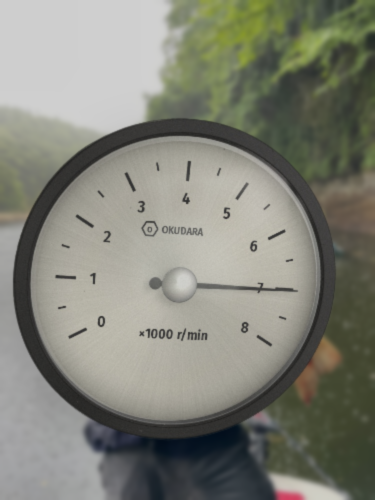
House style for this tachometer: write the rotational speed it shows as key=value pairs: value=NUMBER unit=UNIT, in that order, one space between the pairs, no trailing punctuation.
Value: value=7000 unit=rpm
